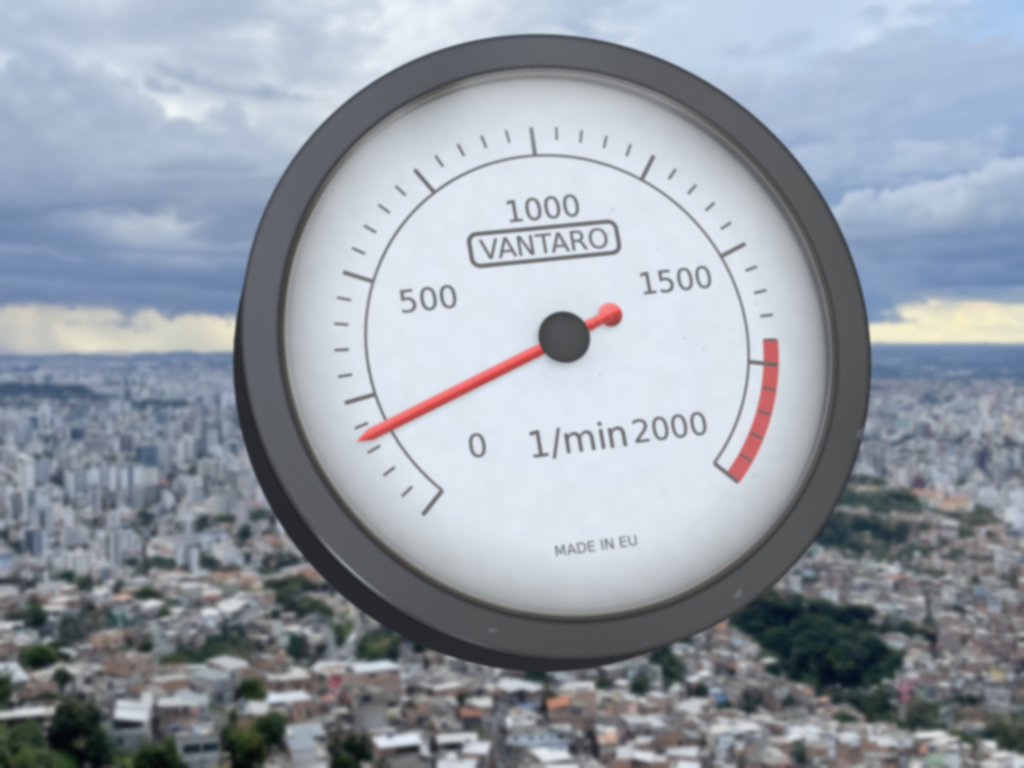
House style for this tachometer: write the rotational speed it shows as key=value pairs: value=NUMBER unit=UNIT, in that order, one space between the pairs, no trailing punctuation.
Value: value=175 unit=rpm
